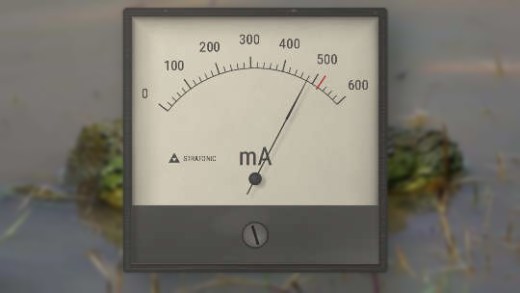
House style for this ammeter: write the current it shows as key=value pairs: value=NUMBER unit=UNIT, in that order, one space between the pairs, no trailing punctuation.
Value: value=480 unit=mA
